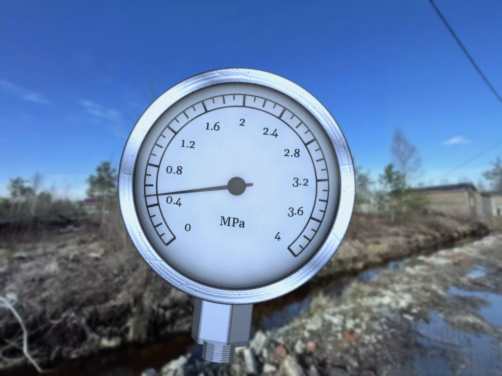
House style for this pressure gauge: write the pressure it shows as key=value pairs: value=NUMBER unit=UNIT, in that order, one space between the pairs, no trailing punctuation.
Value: value=0.5 unit=MPa
